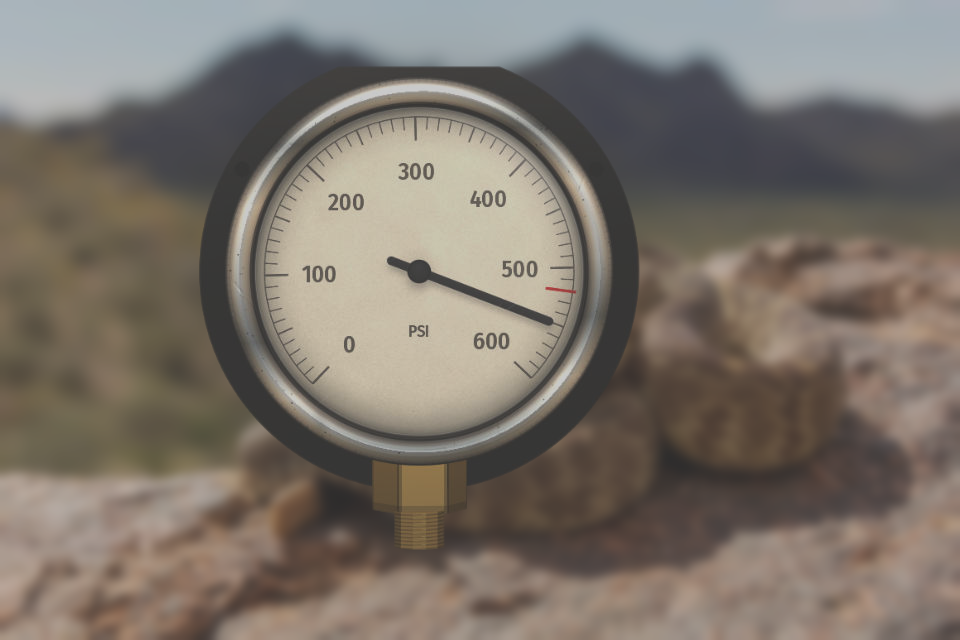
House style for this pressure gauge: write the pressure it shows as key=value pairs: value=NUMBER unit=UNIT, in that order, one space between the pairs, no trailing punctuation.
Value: value=550 unit=psi
